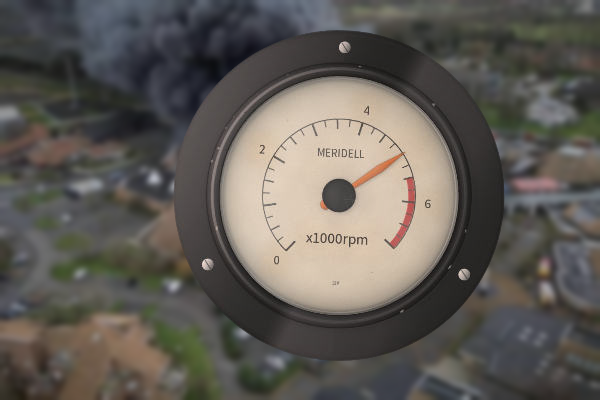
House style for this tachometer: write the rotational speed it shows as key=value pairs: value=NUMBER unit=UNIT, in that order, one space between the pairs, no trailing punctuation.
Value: value=5000 unit=rpm
